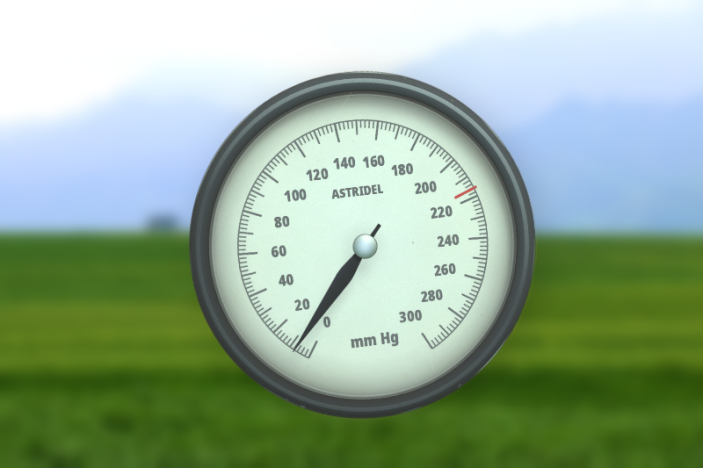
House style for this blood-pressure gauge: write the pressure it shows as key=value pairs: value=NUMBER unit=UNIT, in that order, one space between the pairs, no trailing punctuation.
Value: value=8 unit=mmHg
